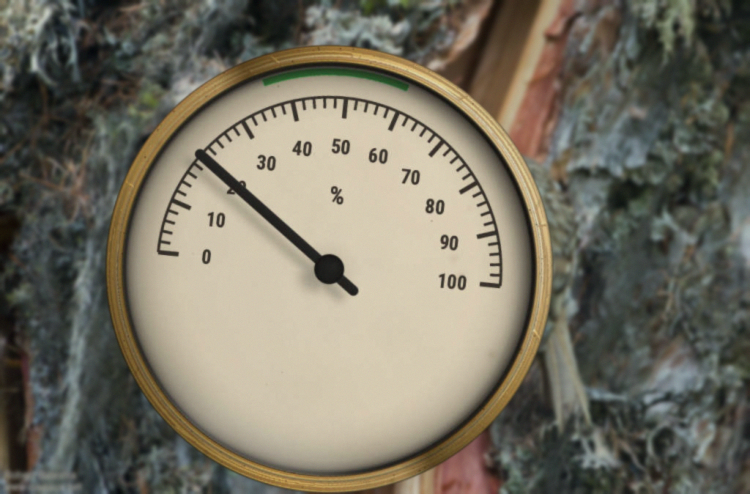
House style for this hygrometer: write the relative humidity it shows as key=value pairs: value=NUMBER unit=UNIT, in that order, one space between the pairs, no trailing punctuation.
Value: value=20 unit=%
